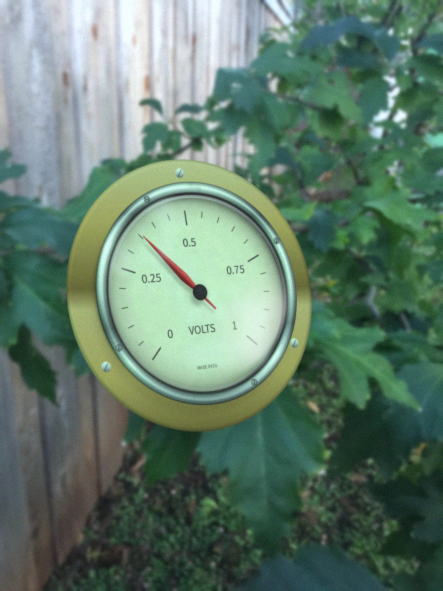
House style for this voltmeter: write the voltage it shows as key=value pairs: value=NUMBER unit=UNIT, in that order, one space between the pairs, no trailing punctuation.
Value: value=0.35 unit=V
